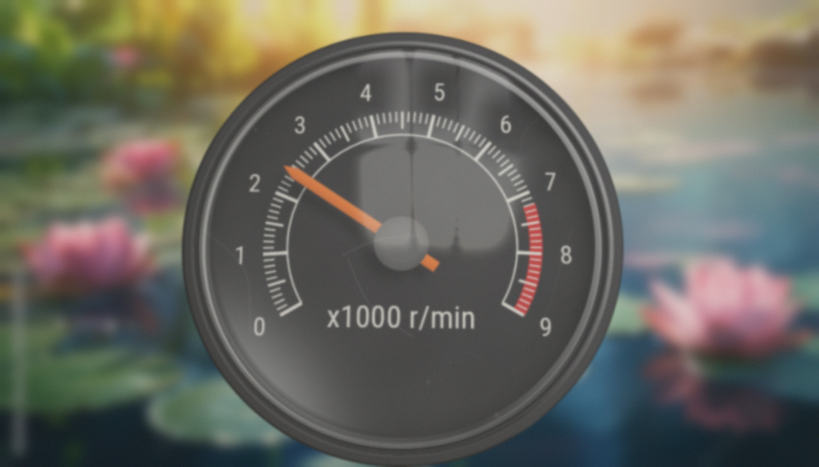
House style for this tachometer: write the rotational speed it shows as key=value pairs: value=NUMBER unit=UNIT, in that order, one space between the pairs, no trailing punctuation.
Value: value=2400 unit=rpm
